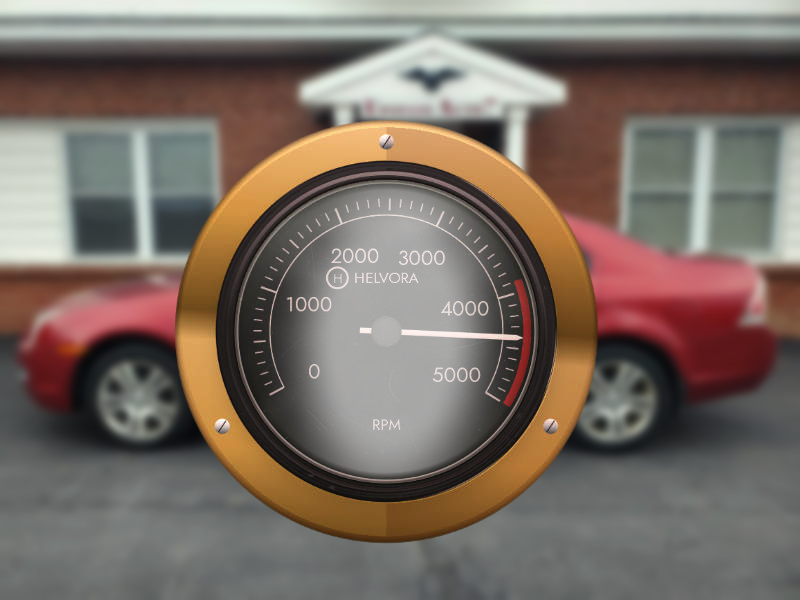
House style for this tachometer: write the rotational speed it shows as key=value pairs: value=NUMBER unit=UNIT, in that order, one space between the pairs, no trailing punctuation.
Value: value=4400 unit=rpm
